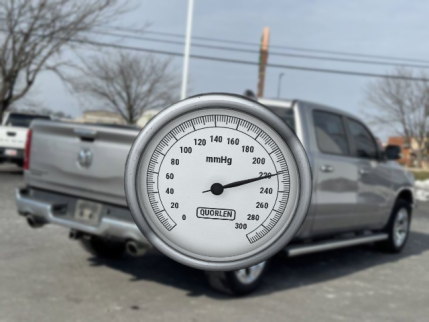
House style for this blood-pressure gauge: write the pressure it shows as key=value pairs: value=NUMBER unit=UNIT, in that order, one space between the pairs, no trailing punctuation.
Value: value=220 unit=mmHg
